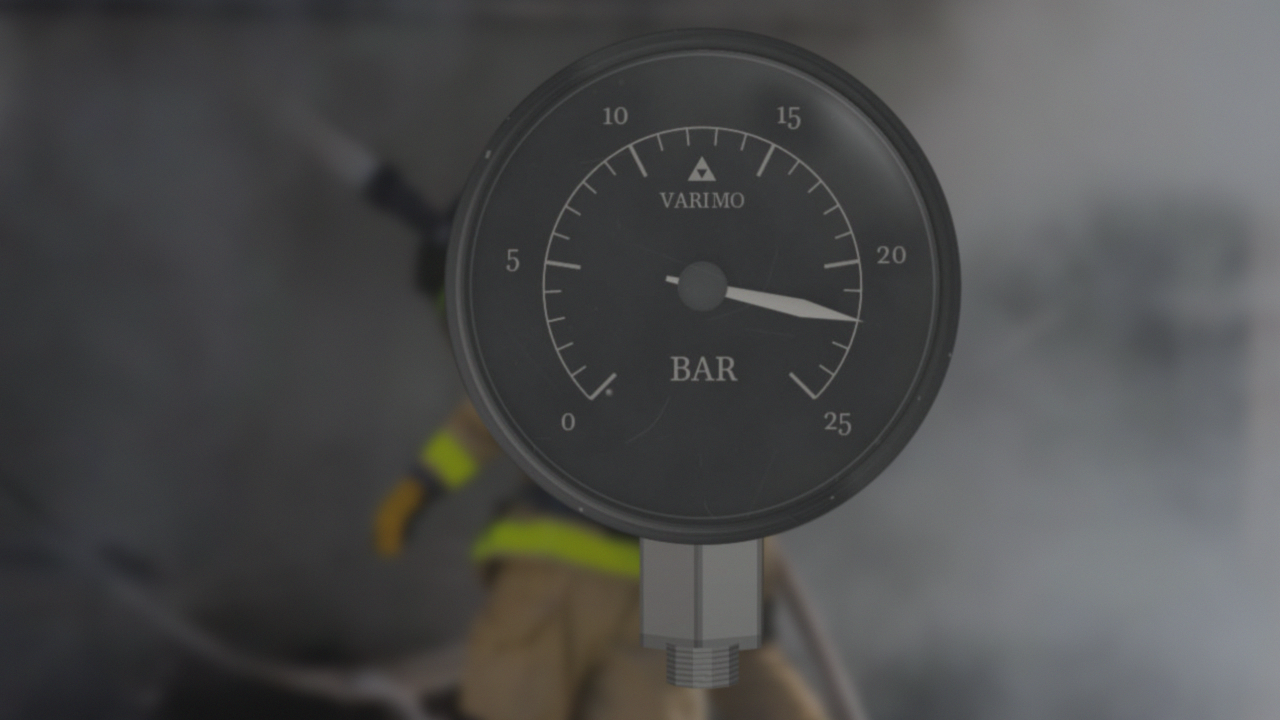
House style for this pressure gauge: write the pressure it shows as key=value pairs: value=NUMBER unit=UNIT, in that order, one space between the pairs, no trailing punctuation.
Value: value=22 unit=bar
